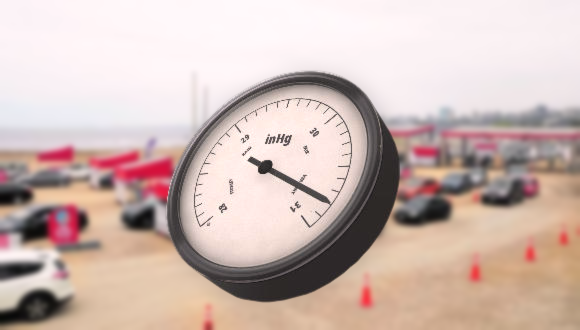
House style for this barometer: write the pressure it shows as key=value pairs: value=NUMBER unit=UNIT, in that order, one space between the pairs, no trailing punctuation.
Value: value=30.8 unit=inHg
